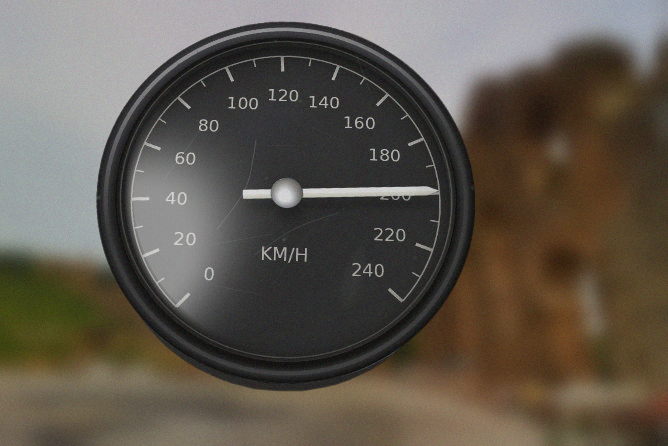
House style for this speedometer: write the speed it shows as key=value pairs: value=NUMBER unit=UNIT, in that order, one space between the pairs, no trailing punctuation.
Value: value=200 unit=km/h
